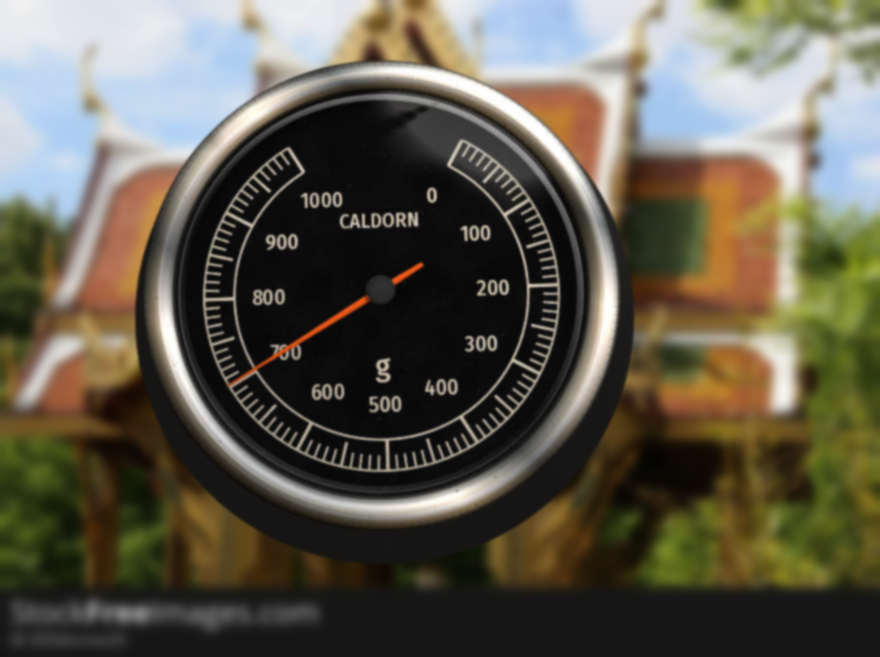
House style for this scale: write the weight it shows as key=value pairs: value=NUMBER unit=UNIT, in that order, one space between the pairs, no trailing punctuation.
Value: value=700 unit=g
